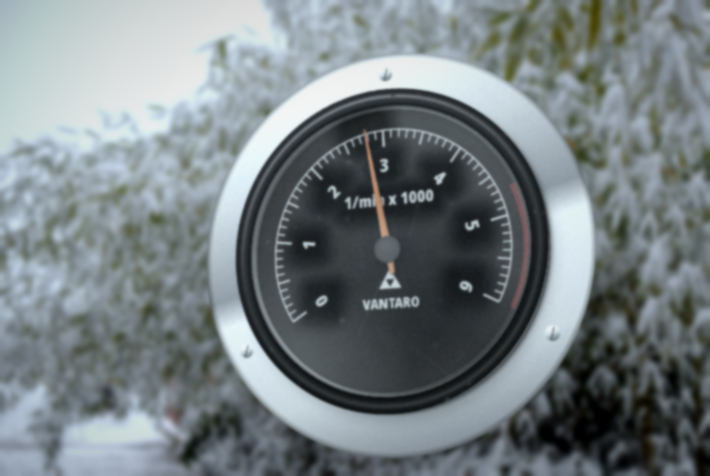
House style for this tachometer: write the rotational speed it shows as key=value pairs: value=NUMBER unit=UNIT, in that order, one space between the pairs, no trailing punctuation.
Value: value=2800 unit=rpm
